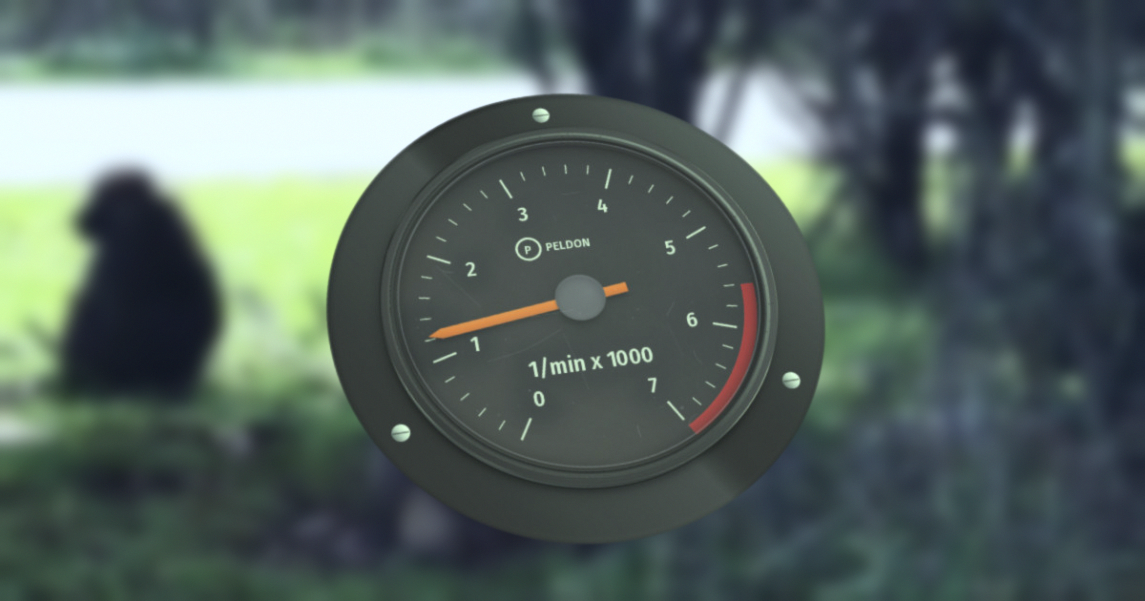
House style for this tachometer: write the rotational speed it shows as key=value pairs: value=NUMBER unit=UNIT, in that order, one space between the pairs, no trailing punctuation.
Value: value=1200 unit=rpm
